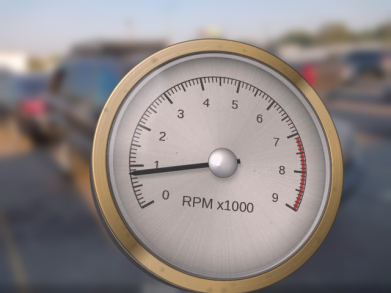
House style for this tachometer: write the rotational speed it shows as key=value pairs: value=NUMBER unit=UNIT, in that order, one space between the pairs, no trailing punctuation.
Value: value=800 unit=rpm
